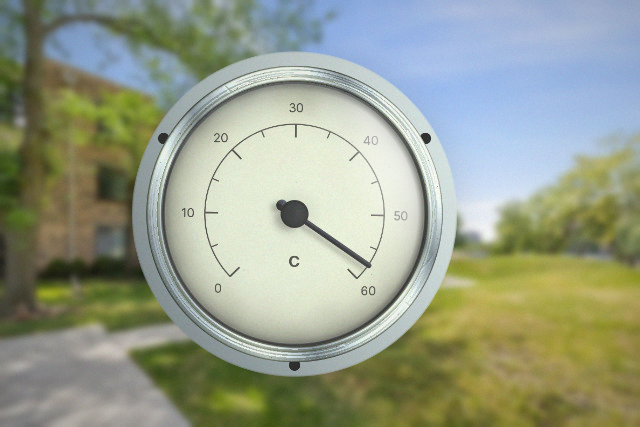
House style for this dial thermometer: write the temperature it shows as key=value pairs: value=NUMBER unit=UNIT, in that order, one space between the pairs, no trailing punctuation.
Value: value=57.5 unit=°C
